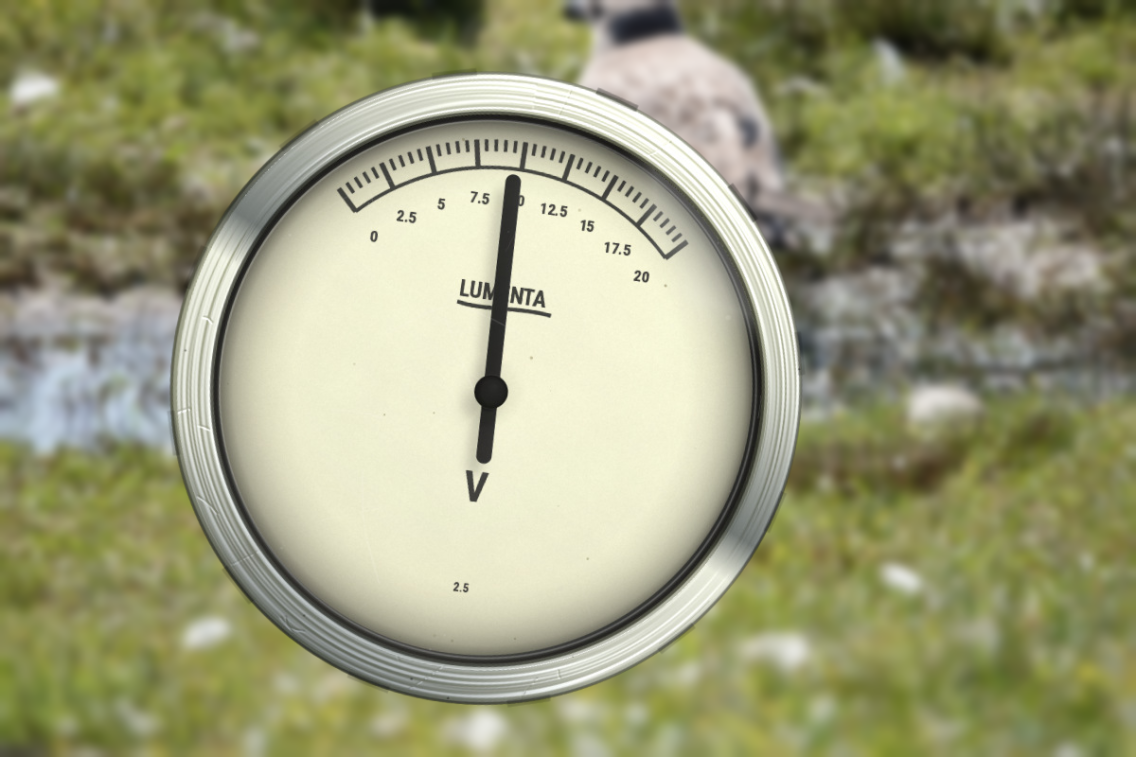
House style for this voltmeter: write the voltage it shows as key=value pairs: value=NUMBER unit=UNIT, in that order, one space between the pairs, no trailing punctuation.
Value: value=9.5 unit=V
